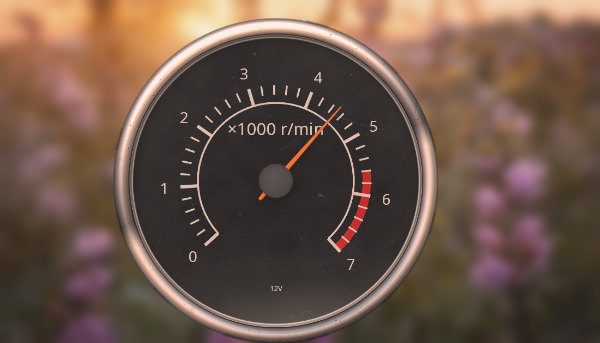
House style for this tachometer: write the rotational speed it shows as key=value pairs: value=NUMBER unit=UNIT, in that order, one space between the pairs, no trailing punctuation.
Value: value=4500 unit=rpm
